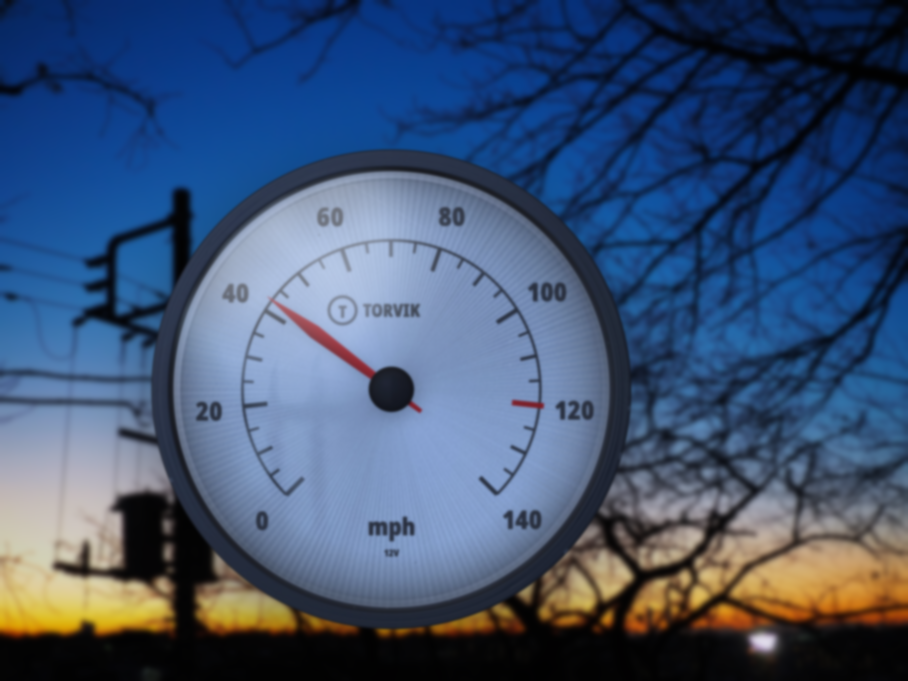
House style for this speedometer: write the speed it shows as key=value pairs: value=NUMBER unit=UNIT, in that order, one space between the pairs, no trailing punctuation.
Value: value=42.5 unit=mph
